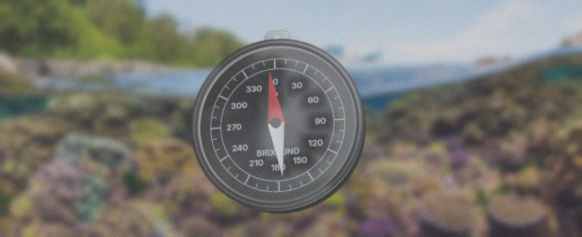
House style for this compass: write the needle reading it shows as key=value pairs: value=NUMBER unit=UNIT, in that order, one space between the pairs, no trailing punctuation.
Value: value=355 unit=°
